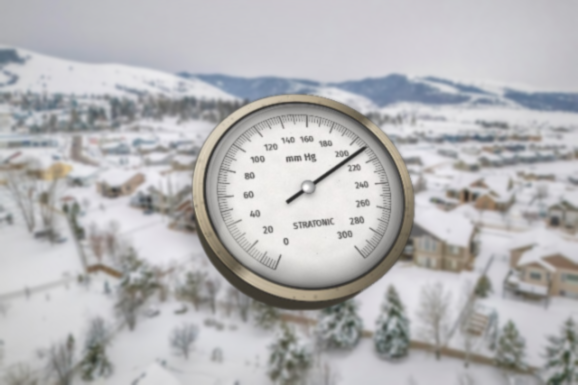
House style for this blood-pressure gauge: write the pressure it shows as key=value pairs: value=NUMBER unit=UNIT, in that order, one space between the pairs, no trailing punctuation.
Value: value=210 unit=mmHg
